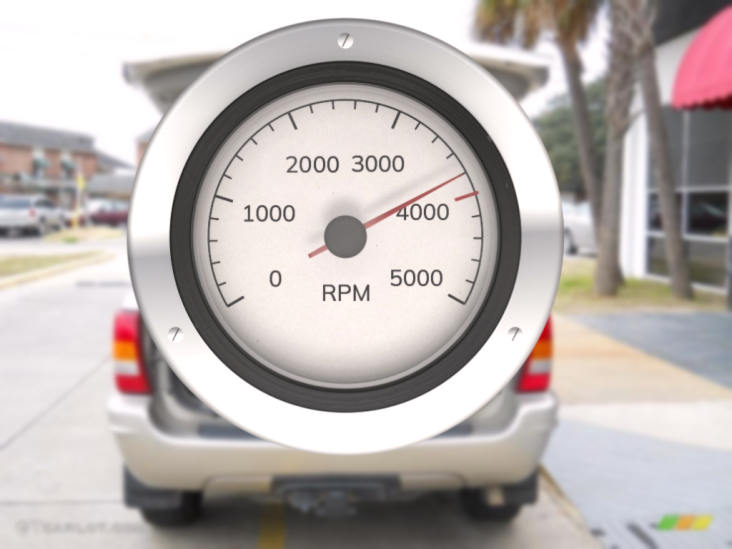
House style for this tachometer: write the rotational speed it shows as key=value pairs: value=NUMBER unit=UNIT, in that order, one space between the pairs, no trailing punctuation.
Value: value=3800 unit=rpm
